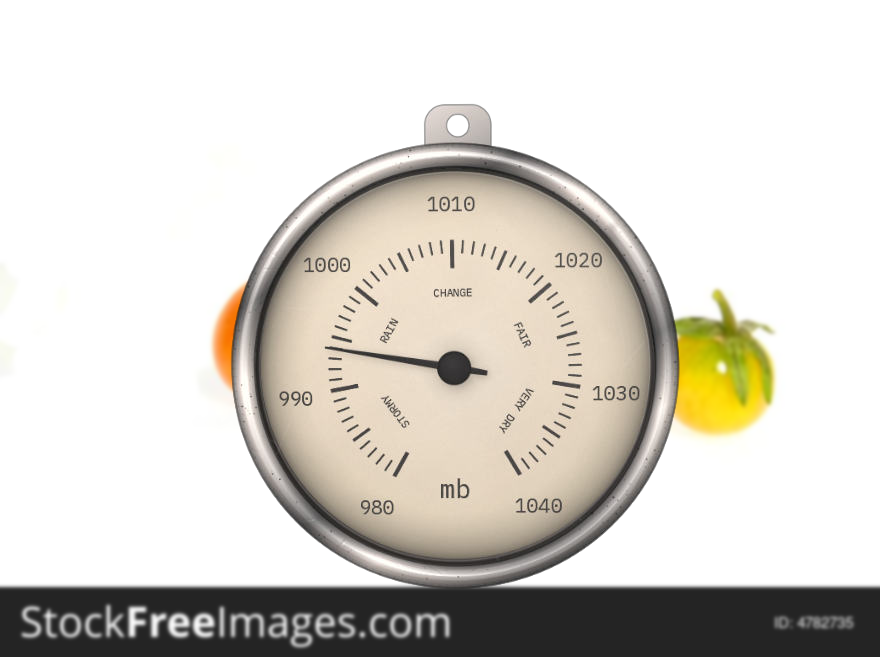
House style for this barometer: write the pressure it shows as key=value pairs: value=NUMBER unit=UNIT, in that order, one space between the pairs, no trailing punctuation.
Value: value=994 unit=mbar
